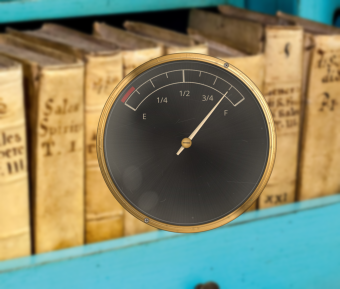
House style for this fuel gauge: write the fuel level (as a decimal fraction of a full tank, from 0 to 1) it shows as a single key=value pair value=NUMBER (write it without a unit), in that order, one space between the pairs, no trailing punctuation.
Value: value=0.875
